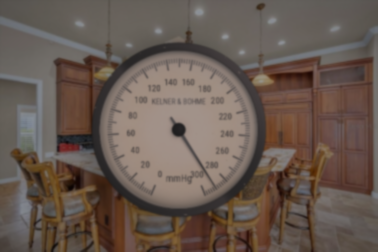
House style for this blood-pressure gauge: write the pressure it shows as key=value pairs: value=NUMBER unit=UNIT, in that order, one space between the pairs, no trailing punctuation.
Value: value=290 unit=mmHg
